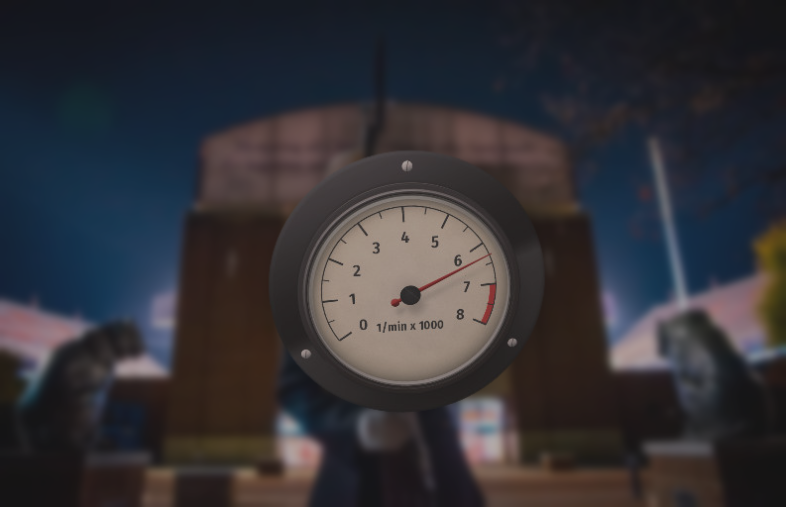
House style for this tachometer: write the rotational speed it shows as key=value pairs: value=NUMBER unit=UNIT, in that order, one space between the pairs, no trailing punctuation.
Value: value=6250 unit=rpm
